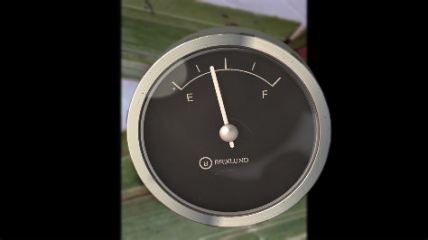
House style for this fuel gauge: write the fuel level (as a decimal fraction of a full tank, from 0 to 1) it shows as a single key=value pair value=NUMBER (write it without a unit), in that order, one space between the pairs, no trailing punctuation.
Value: value=0.375
